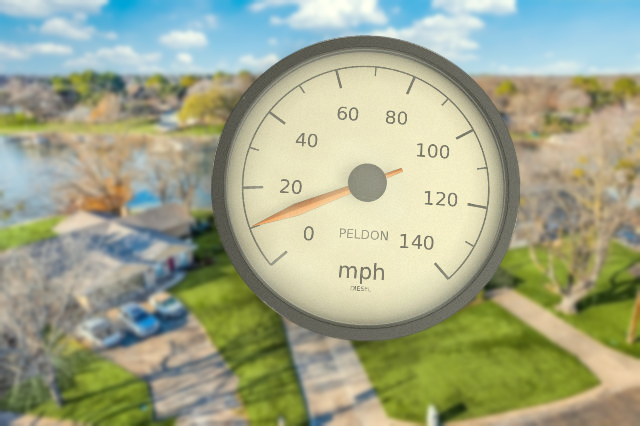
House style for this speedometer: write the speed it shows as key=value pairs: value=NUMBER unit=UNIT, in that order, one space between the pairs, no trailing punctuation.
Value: value=10 unit=mph
